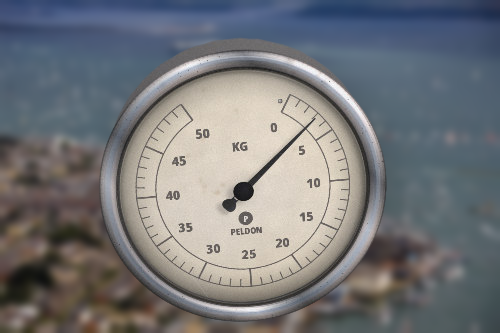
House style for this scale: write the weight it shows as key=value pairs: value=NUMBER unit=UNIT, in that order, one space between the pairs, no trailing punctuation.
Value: value=3 unit=kg
